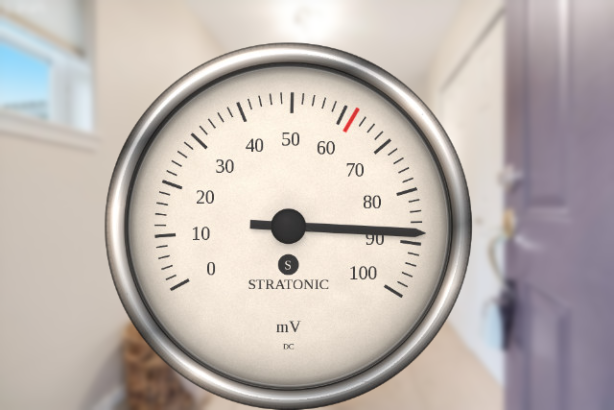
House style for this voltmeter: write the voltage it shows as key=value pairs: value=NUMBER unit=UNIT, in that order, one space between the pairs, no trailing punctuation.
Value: value=88 unit=mV
